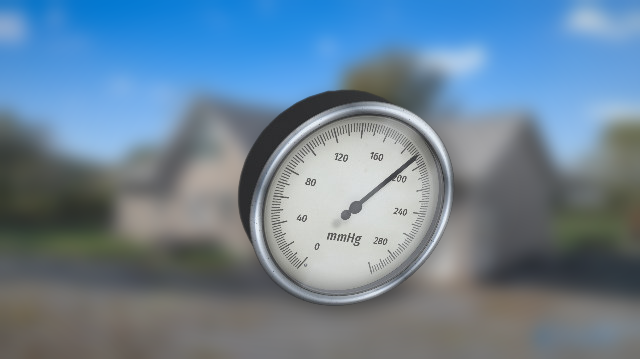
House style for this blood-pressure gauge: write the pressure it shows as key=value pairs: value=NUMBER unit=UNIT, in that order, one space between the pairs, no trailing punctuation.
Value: value=190 unit=mmHg
